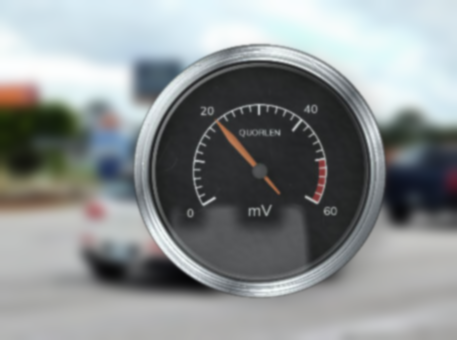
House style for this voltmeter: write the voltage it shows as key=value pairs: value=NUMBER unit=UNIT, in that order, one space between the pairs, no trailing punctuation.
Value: value=20 unit=mV
